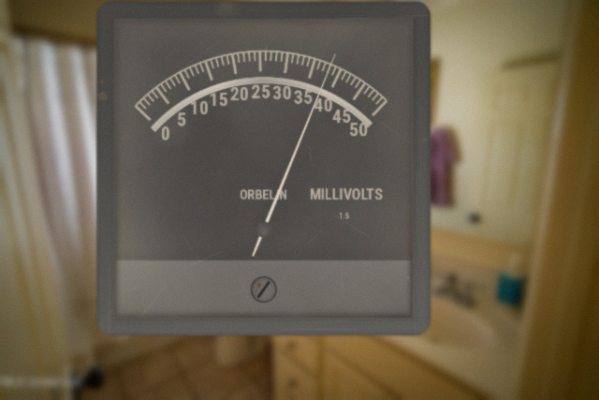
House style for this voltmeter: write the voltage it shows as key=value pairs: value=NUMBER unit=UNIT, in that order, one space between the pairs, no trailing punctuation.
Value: value=38 unit=mV
